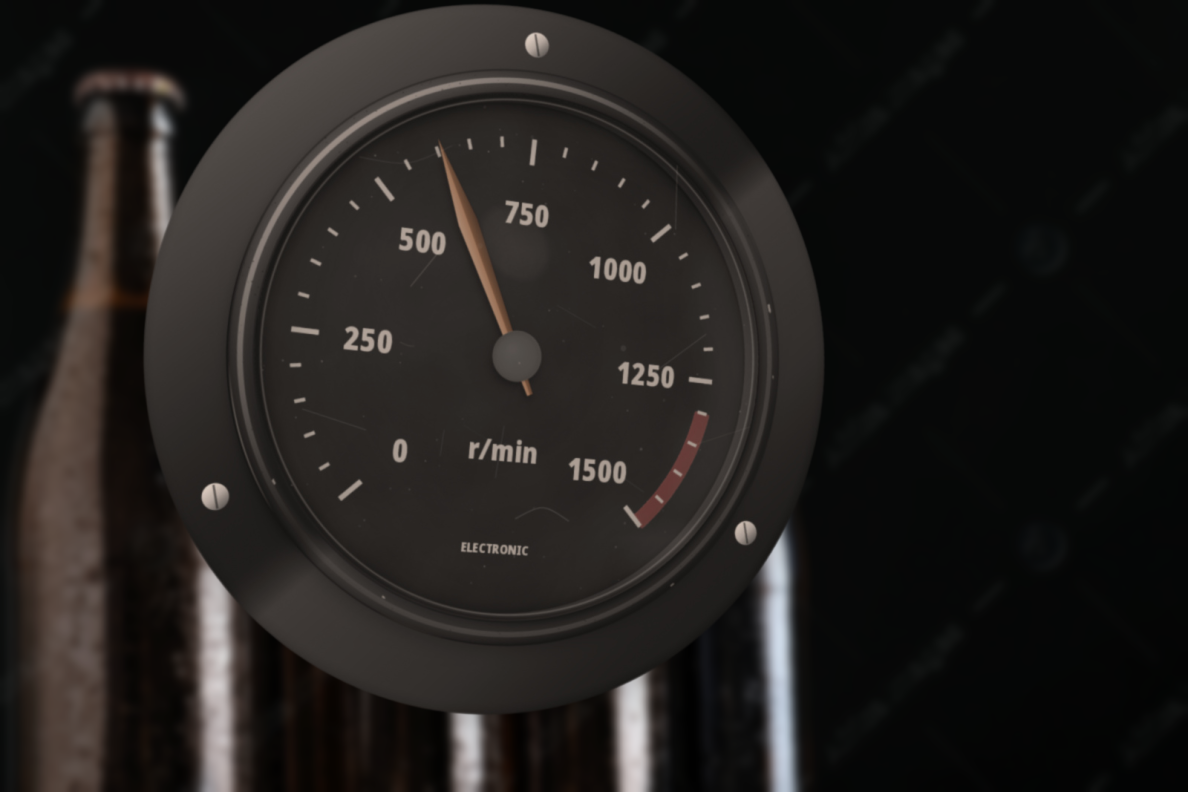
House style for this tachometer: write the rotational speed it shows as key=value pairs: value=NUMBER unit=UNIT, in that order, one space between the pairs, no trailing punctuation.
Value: value=600 unit=rpm
